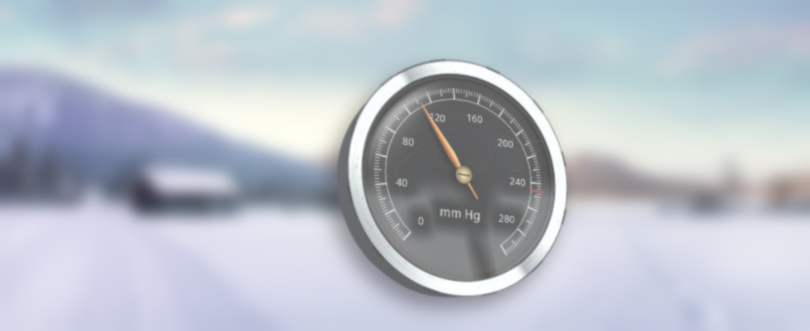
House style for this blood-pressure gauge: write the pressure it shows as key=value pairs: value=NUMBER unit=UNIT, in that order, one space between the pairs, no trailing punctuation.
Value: value=110 unit=mmHg
